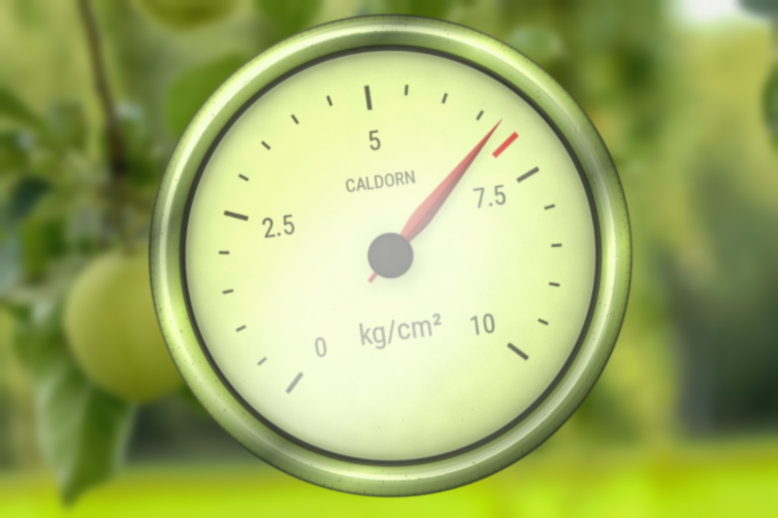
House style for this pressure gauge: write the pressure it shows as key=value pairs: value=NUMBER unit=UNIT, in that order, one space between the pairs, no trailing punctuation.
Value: value=6.75 unit=kg/cm²
